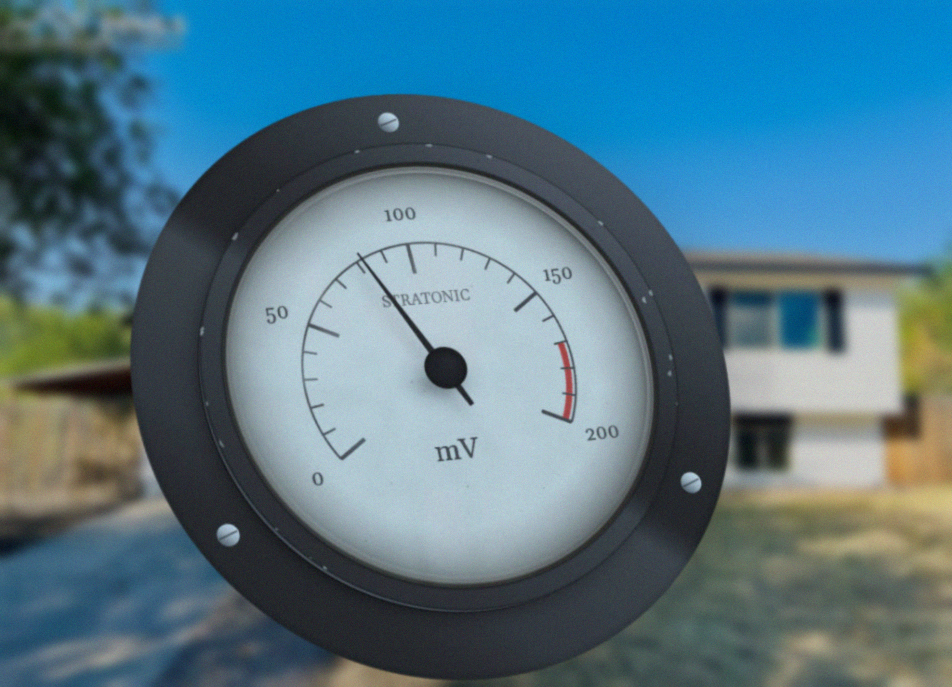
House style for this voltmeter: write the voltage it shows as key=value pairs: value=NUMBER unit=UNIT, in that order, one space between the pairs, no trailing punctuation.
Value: value=80 unit=mV
